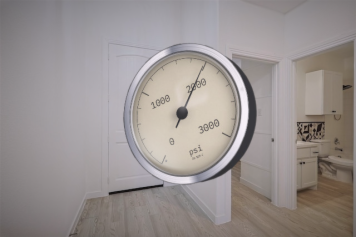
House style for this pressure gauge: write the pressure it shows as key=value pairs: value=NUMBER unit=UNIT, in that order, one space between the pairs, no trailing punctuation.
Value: value=2000 unit=psi
